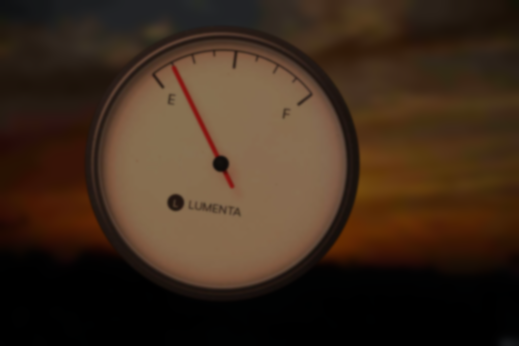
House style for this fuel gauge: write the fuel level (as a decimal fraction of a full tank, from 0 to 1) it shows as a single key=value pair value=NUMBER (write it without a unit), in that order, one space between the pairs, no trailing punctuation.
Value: value=0.125
